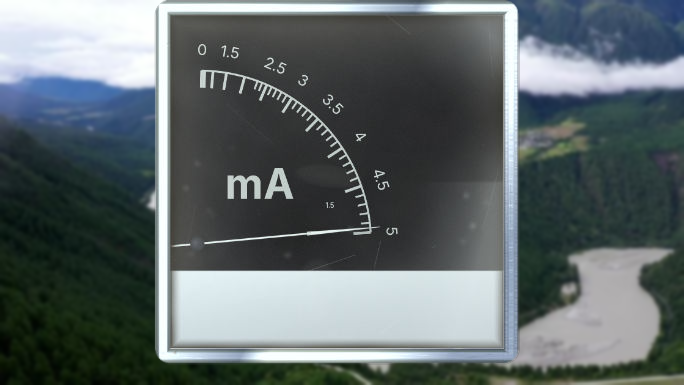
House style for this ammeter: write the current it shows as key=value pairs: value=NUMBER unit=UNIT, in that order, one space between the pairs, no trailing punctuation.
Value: value=4.95 unit=mA
